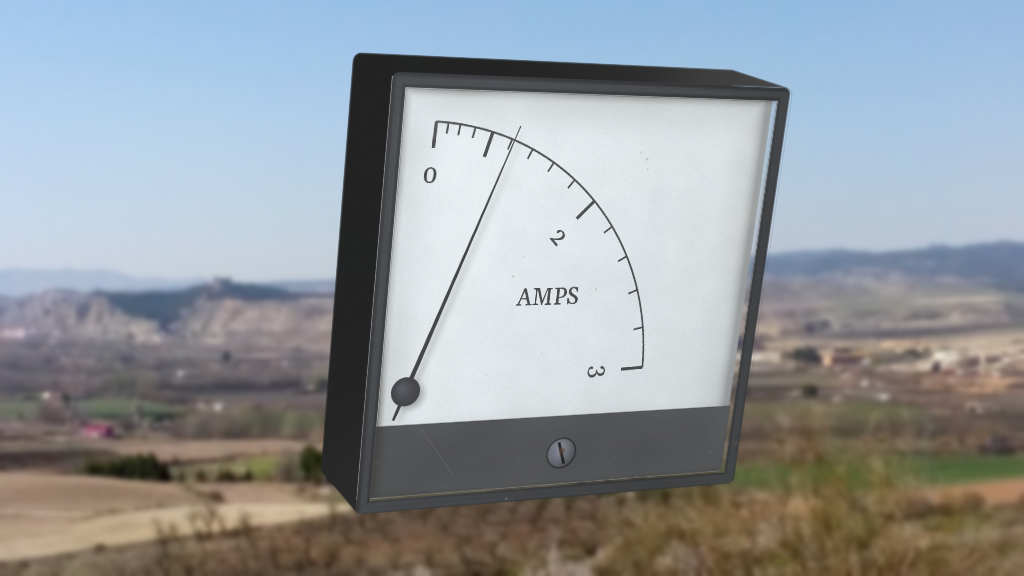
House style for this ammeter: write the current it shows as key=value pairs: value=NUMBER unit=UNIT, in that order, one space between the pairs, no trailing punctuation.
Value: value=1.2 unit=A
